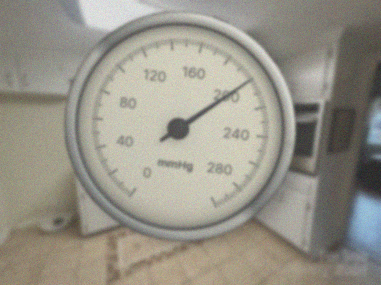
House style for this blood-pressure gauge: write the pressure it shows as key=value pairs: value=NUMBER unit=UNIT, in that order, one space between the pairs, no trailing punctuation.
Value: value=200 unit=mmHg
